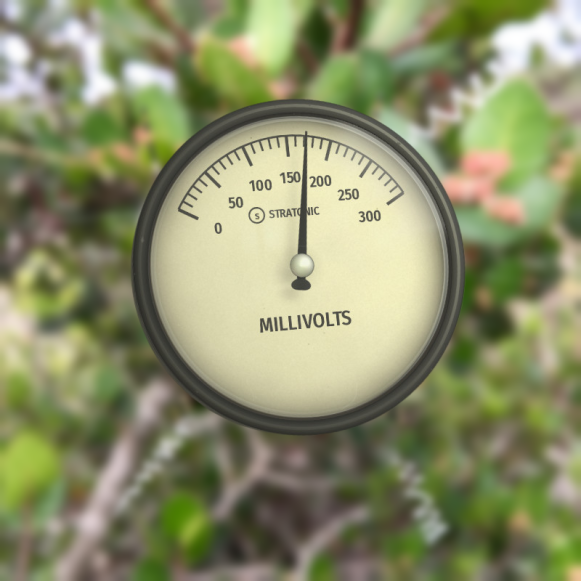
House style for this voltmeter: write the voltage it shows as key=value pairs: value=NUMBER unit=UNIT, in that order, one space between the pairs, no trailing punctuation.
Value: value=170 unit=mV
